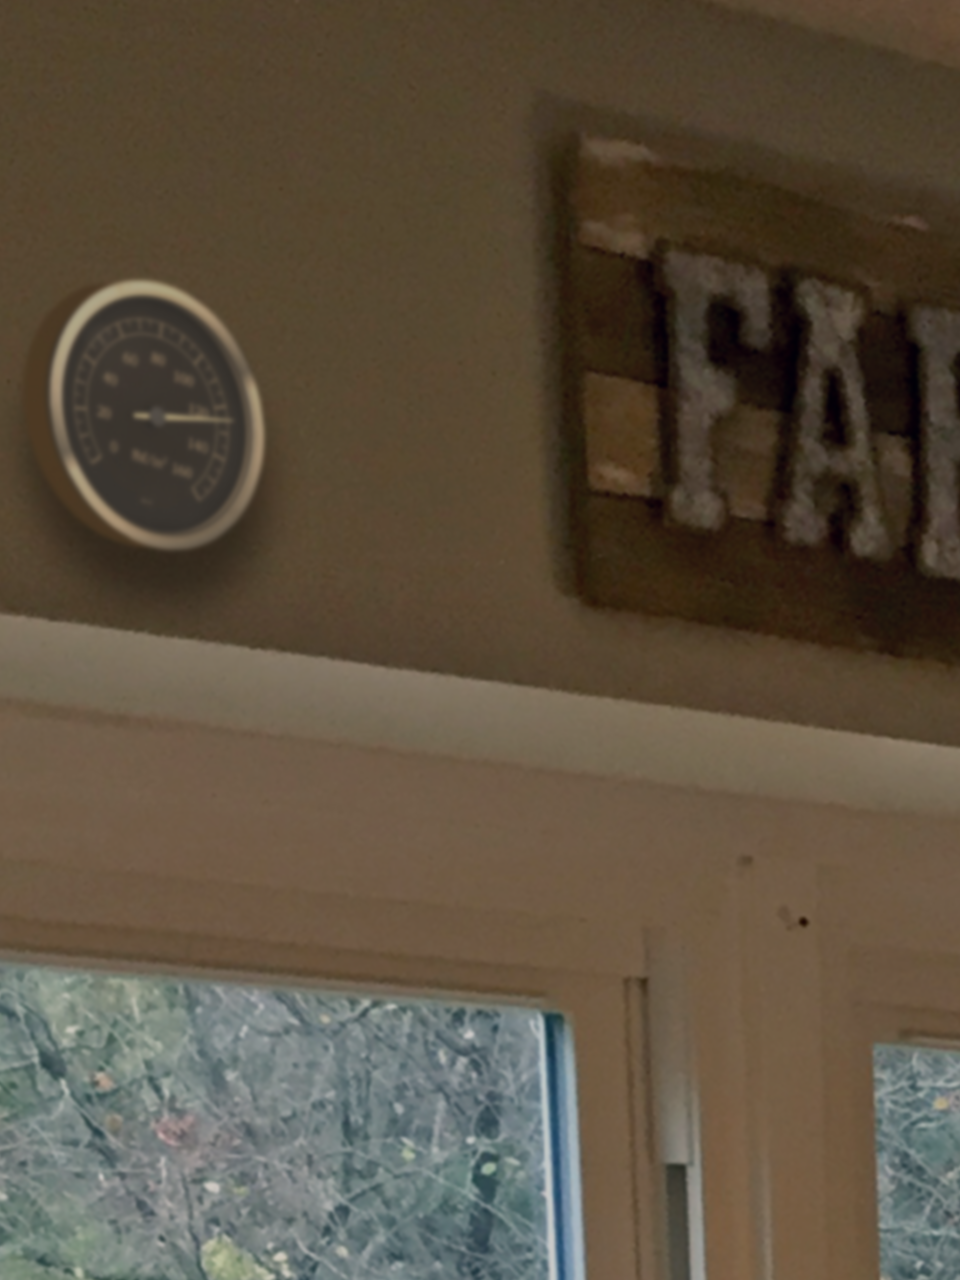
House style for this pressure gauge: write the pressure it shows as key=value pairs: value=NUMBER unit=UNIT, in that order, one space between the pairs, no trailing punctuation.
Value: value=125 unit=psi
